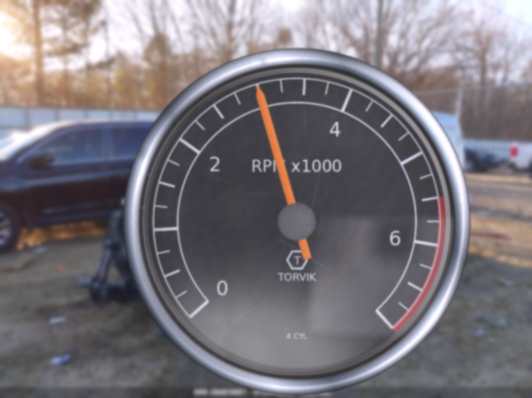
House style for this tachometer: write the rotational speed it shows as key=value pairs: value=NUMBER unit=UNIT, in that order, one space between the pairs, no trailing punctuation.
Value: value=3000 unit=rpm
